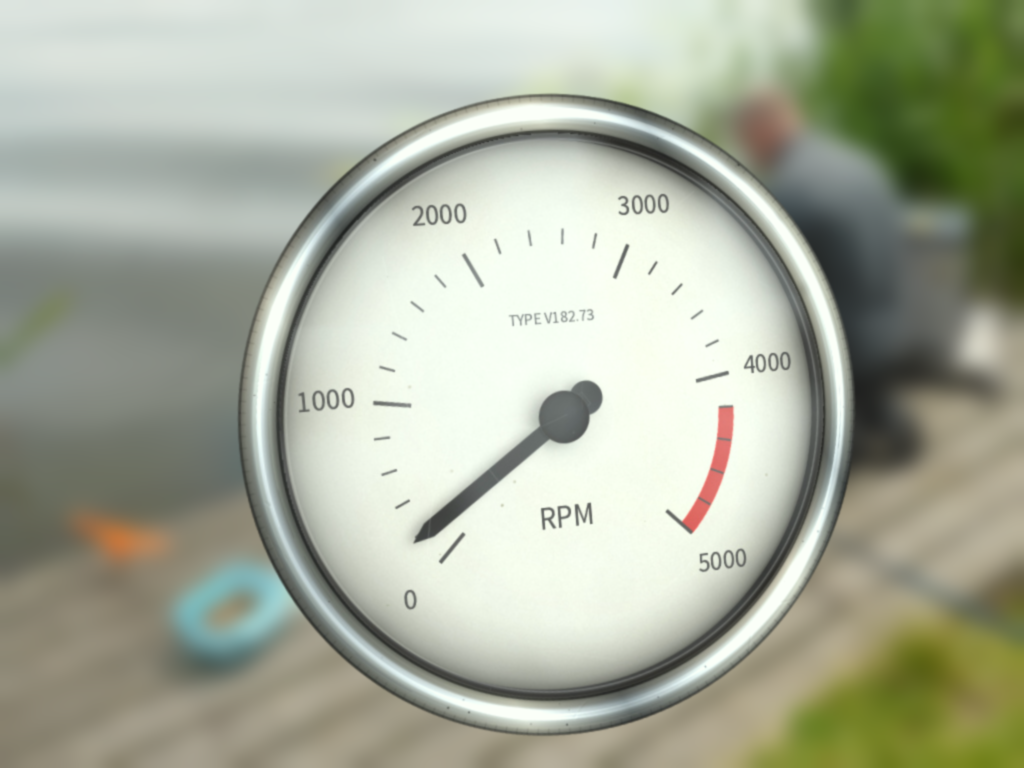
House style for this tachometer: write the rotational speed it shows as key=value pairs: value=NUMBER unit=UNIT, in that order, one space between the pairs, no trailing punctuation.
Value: value=200 unit=rpm
